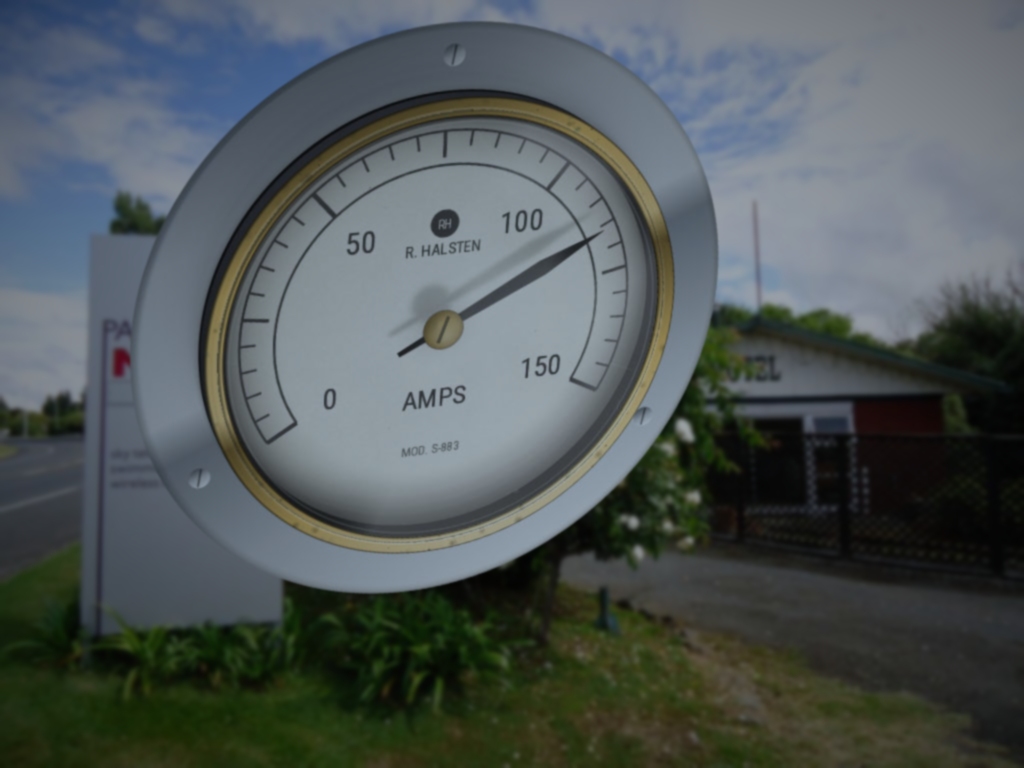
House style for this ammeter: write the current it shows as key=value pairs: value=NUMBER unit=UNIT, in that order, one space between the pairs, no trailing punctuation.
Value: value=115 unit=A
